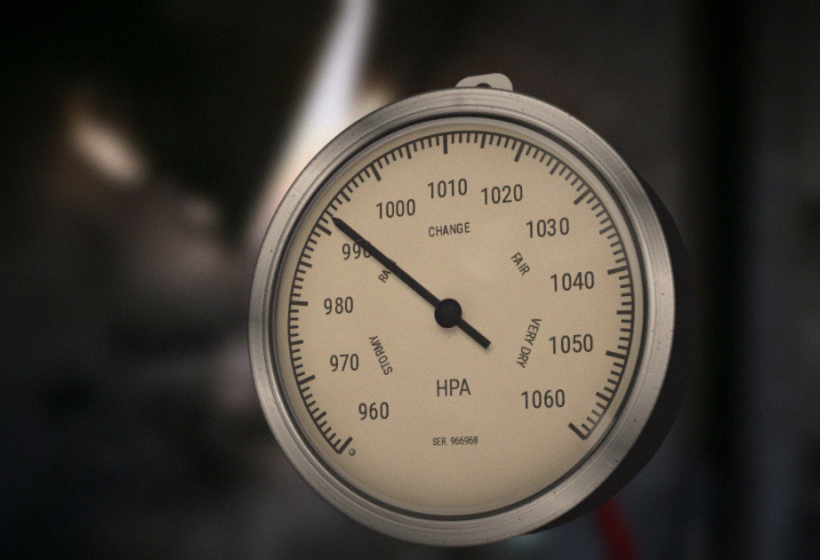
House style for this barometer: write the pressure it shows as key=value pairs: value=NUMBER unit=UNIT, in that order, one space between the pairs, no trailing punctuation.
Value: value=992 unit=hPa
